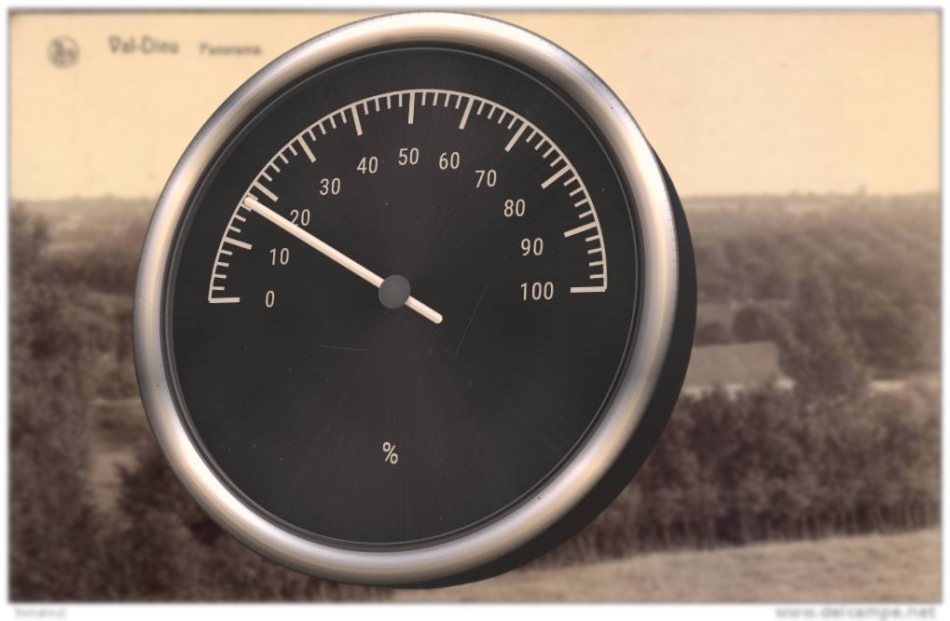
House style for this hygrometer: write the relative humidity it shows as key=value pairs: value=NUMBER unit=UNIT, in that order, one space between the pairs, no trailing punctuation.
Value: value=17 unit=%
